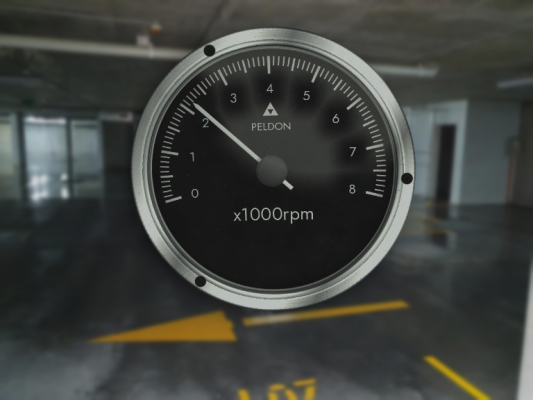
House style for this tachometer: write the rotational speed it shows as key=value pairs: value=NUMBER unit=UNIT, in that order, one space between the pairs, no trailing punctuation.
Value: value=2200 unit=rpm
